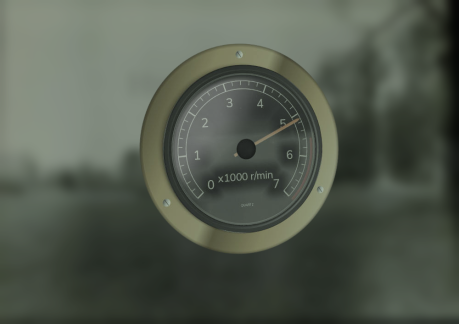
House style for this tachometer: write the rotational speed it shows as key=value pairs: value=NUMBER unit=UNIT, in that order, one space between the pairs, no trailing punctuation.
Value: value=5100 unit=rpm
